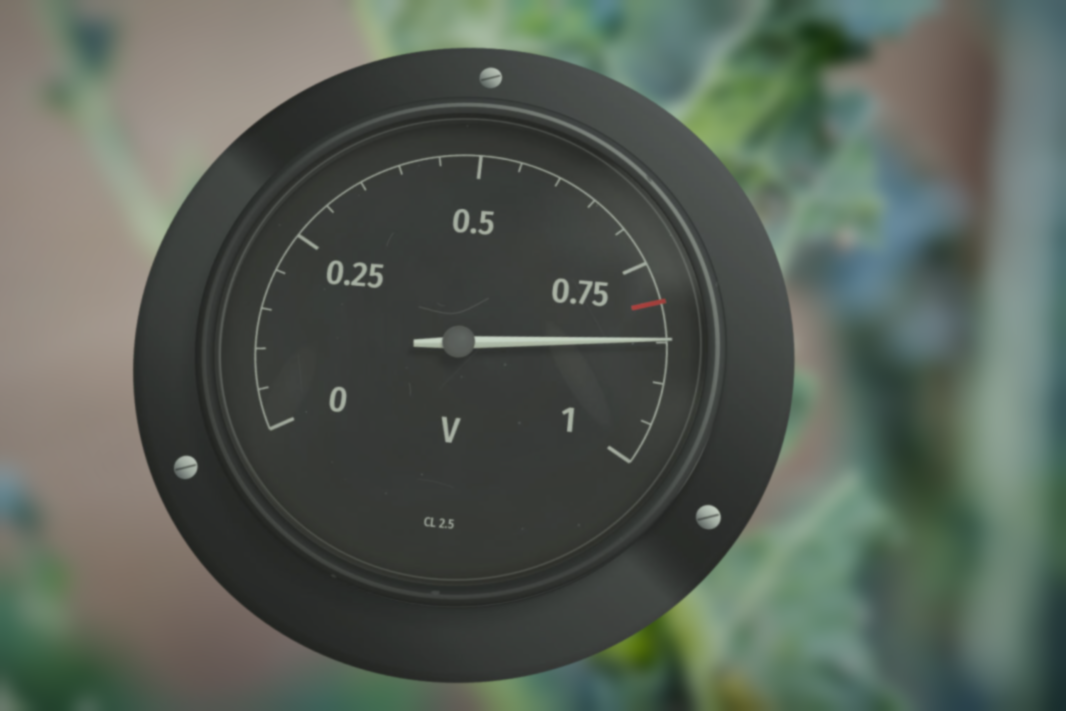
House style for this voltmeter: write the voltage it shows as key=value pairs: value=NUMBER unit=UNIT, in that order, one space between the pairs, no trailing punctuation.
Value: value=0.85 unit=V
